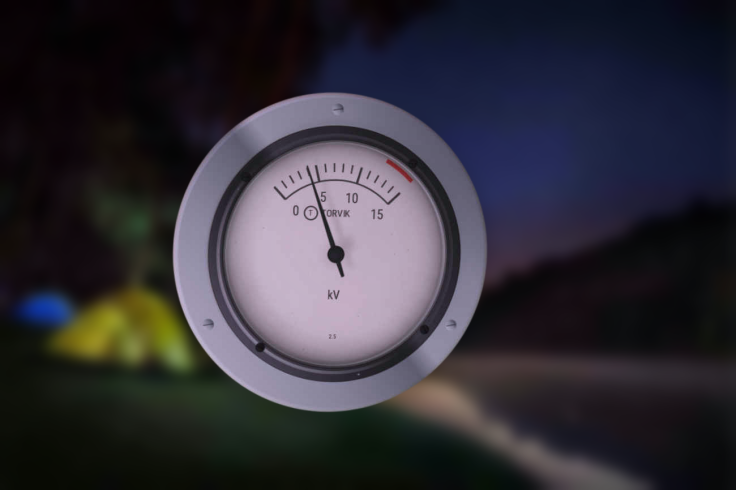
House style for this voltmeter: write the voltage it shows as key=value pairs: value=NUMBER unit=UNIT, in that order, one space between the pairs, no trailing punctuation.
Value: value=4 unit=kV
